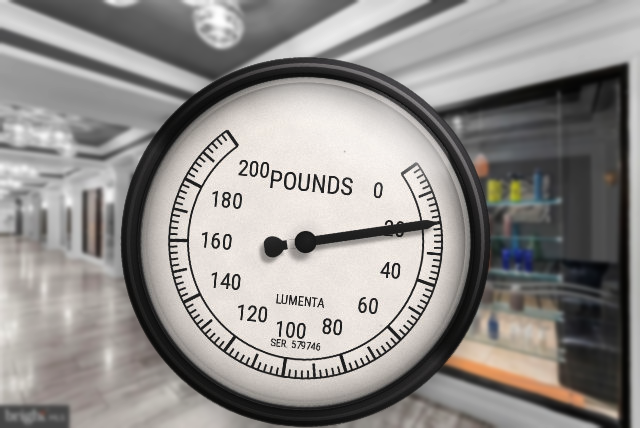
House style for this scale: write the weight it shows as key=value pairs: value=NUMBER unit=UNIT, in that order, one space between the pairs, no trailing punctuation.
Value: value=20 unit=lb
